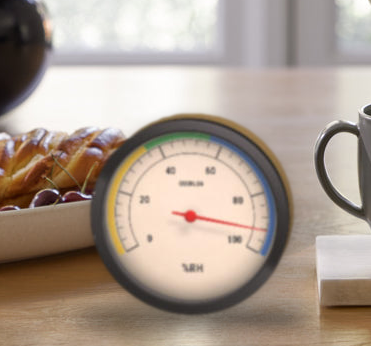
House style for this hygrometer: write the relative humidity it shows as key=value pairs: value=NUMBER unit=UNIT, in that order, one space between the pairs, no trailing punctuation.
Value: value=92 unit=%
